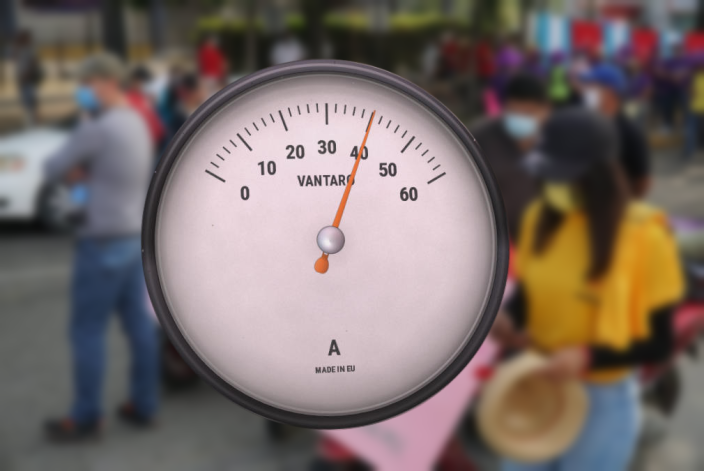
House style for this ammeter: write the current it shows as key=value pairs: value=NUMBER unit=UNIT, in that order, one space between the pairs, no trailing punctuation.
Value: value=40 unit=A
